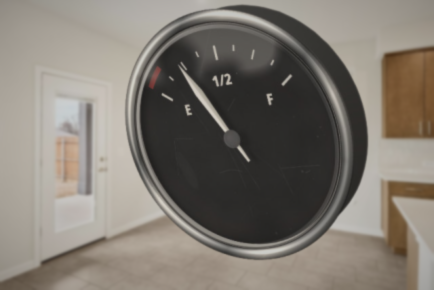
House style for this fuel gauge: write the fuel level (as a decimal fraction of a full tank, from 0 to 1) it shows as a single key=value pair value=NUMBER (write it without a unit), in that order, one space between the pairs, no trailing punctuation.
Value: value=0.25
